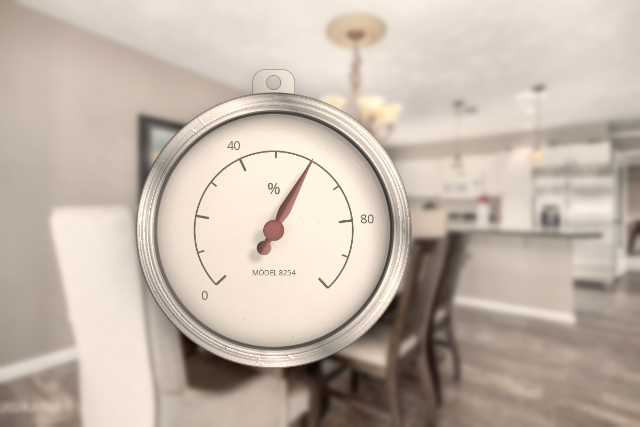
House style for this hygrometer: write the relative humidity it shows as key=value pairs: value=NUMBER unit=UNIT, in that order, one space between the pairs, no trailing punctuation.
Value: value=60 unit=%
